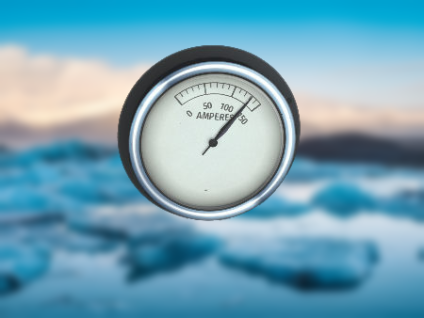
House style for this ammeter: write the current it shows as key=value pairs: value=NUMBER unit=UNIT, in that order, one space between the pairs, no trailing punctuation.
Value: value=130 unit=A
